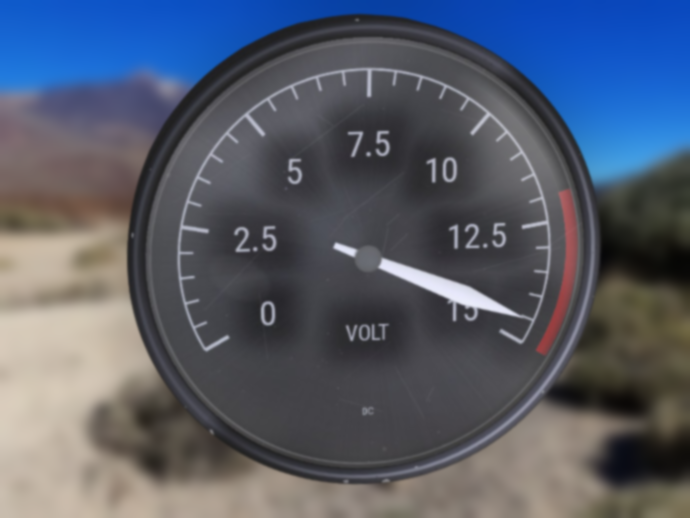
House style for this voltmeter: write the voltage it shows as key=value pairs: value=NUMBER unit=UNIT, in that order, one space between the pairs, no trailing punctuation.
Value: value=14.5 unit=V
